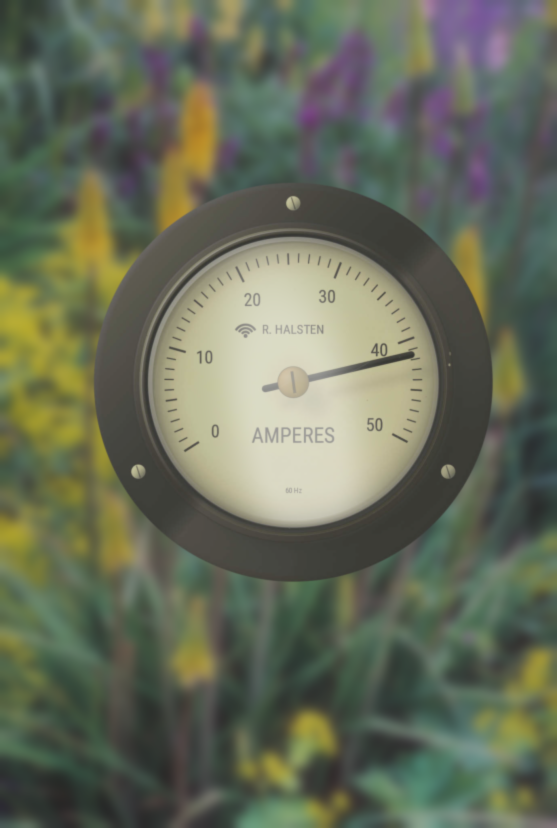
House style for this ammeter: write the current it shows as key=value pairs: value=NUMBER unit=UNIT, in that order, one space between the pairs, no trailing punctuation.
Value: value=41.5 unit=A
